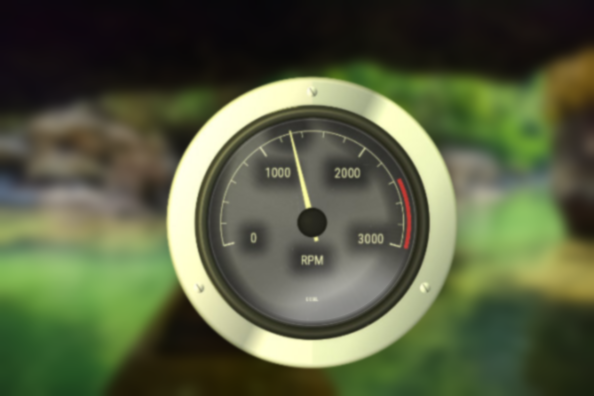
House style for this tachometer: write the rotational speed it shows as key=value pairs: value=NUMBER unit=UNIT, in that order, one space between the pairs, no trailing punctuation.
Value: value=1300 unit=rpm
